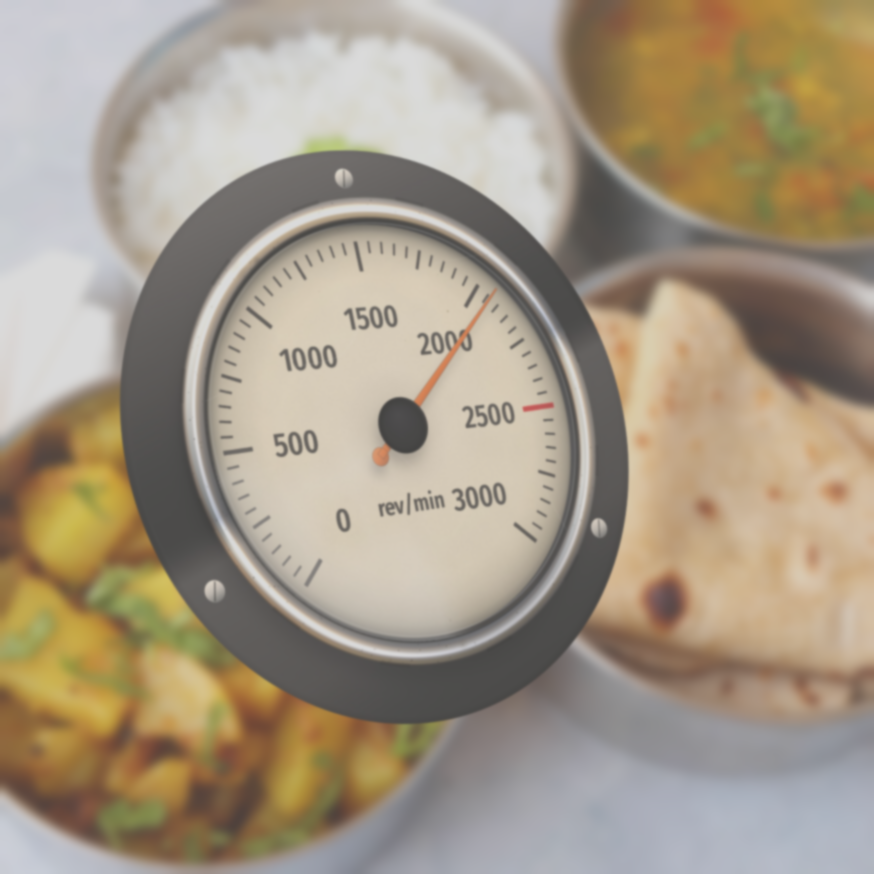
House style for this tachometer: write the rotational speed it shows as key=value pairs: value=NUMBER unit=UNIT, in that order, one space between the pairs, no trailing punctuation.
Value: value=2050 unit=rpm
